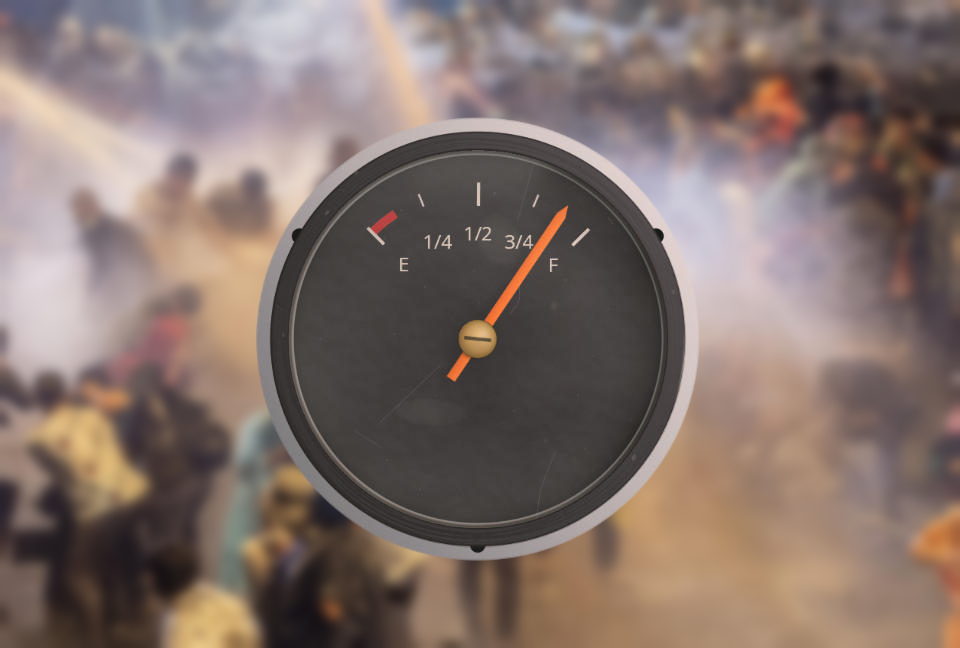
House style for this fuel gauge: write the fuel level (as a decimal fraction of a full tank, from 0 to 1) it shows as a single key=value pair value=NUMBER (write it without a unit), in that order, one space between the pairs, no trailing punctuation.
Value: value=0.875
